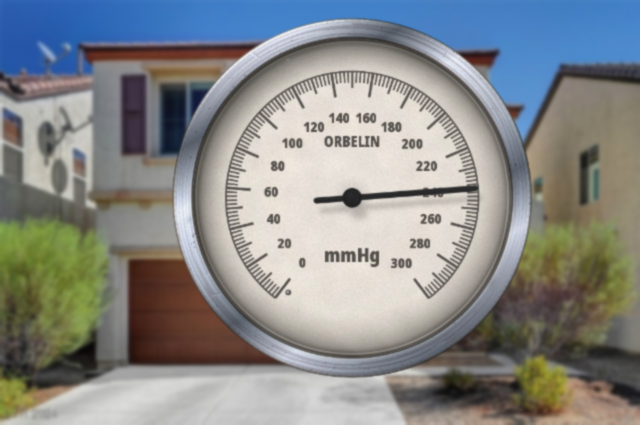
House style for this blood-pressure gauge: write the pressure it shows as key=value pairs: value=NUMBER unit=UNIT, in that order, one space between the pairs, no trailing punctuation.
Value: value=240 unit=mmHg
